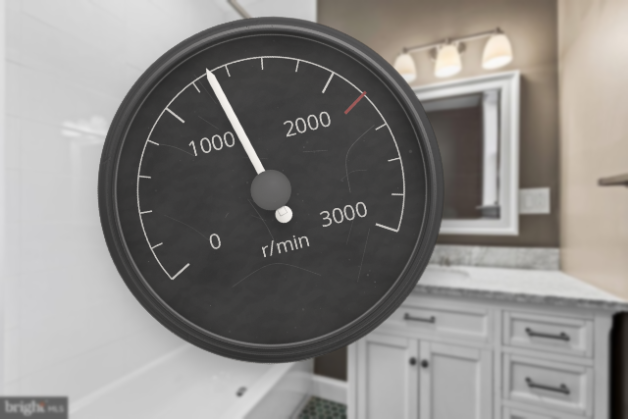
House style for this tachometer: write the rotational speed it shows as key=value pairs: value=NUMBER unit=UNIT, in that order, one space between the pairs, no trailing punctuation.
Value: value=1300 unit=rpm
